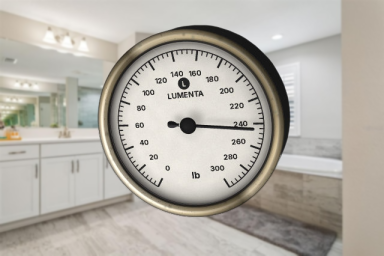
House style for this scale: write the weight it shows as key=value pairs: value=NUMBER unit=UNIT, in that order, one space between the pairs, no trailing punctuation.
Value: value=244 unit=lb
